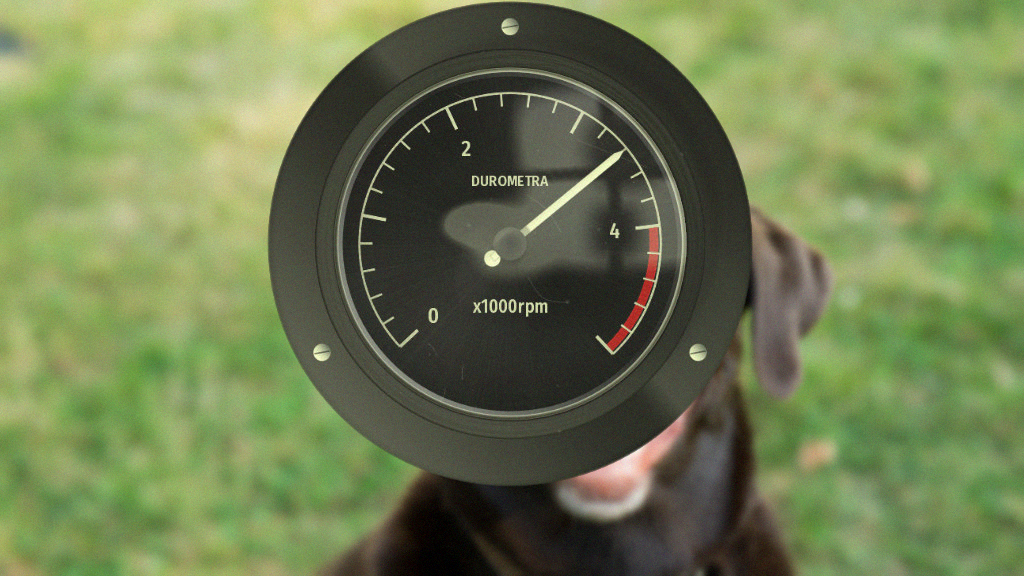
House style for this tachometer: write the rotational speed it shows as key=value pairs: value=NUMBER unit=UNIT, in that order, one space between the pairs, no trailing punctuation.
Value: value=3400 unit=rpm
